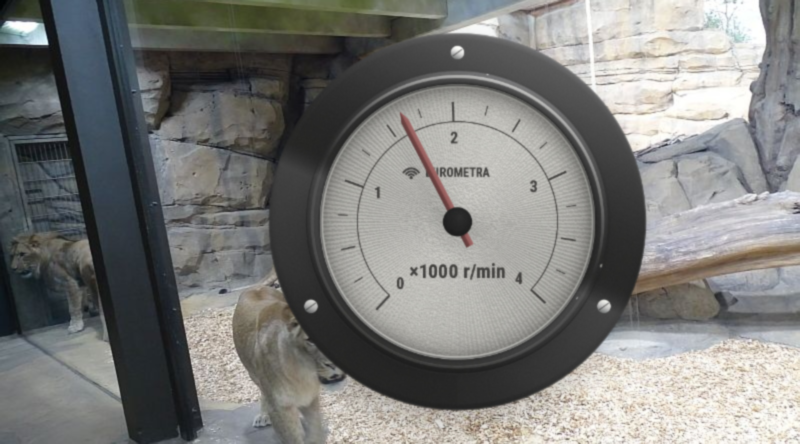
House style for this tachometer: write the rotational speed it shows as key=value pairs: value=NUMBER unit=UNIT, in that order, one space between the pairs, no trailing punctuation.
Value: value=1625 unit=rpm
